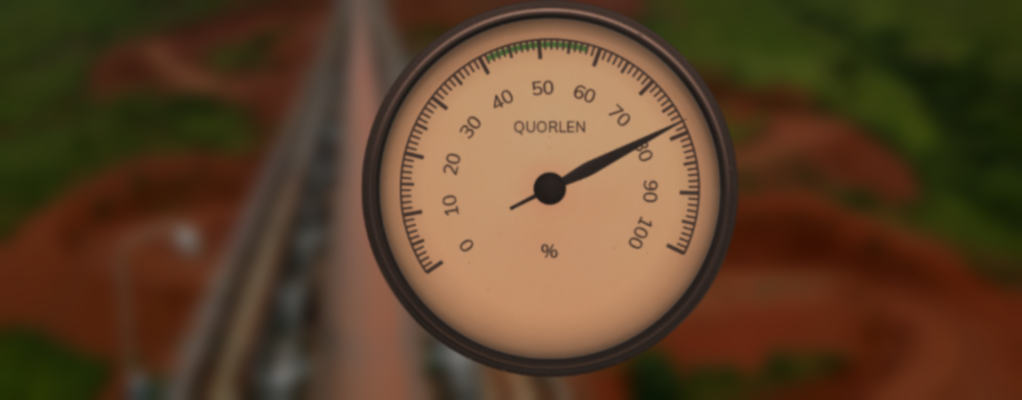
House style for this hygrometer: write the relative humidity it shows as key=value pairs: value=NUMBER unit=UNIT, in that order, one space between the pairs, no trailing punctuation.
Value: value=78 unit=%
